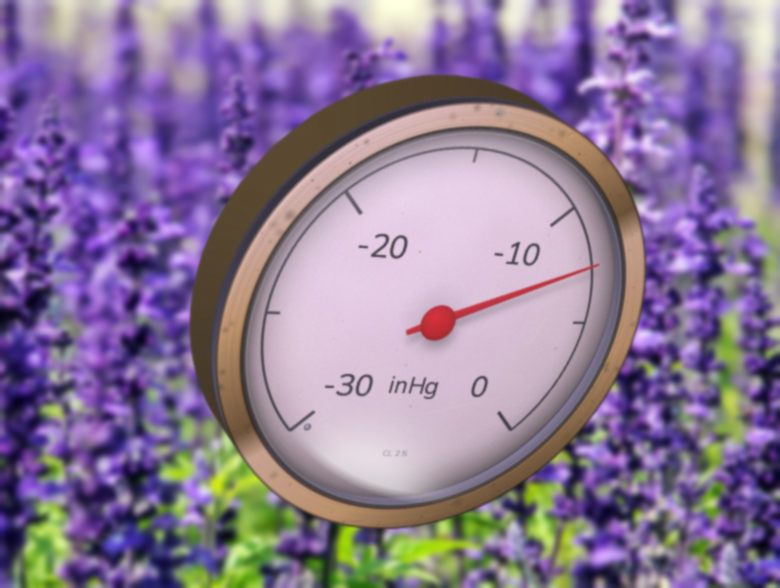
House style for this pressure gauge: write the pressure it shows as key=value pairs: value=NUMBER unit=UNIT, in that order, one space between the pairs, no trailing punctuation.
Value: value=-7.5 unit=inHg
